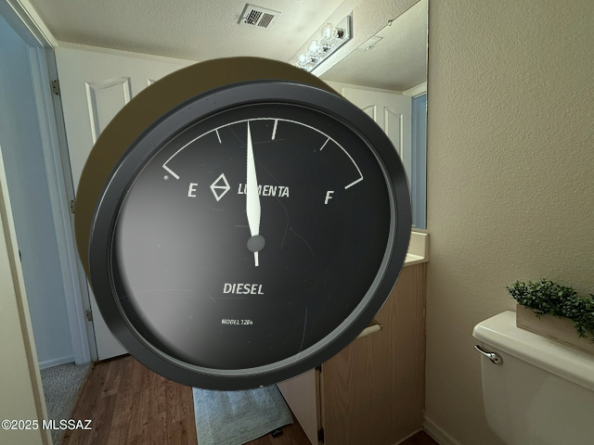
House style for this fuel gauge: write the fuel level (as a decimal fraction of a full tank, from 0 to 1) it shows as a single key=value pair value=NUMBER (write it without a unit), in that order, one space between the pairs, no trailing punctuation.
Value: value=0.375
